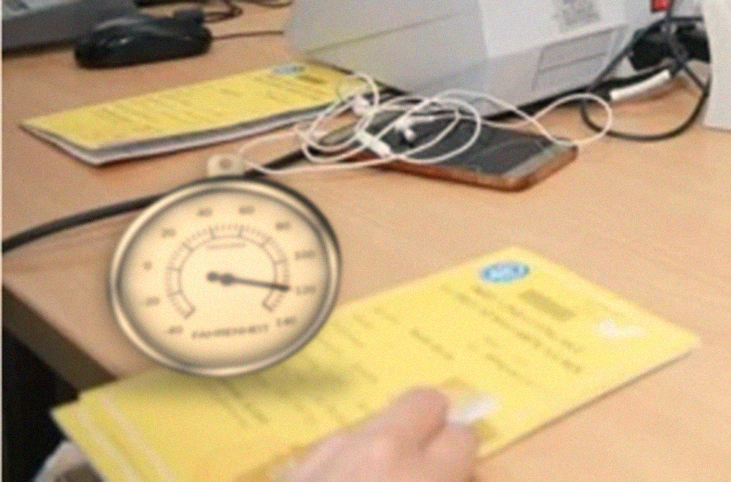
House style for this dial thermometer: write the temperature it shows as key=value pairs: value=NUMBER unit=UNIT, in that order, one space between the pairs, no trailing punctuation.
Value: value=120 unit=°F
